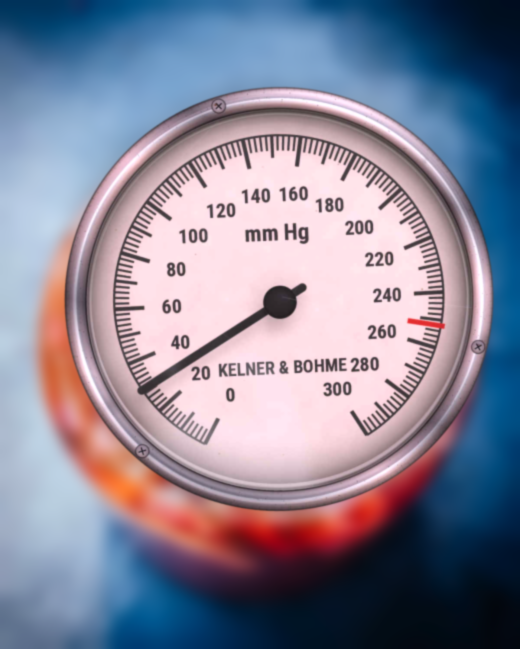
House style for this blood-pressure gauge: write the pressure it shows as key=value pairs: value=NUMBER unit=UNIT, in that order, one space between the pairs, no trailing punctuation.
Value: value=30 unit=mmHg
